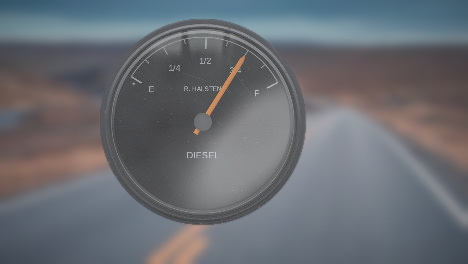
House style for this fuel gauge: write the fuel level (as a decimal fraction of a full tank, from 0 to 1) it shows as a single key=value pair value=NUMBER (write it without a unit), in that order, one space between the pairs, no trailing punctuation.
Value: value=0.75
